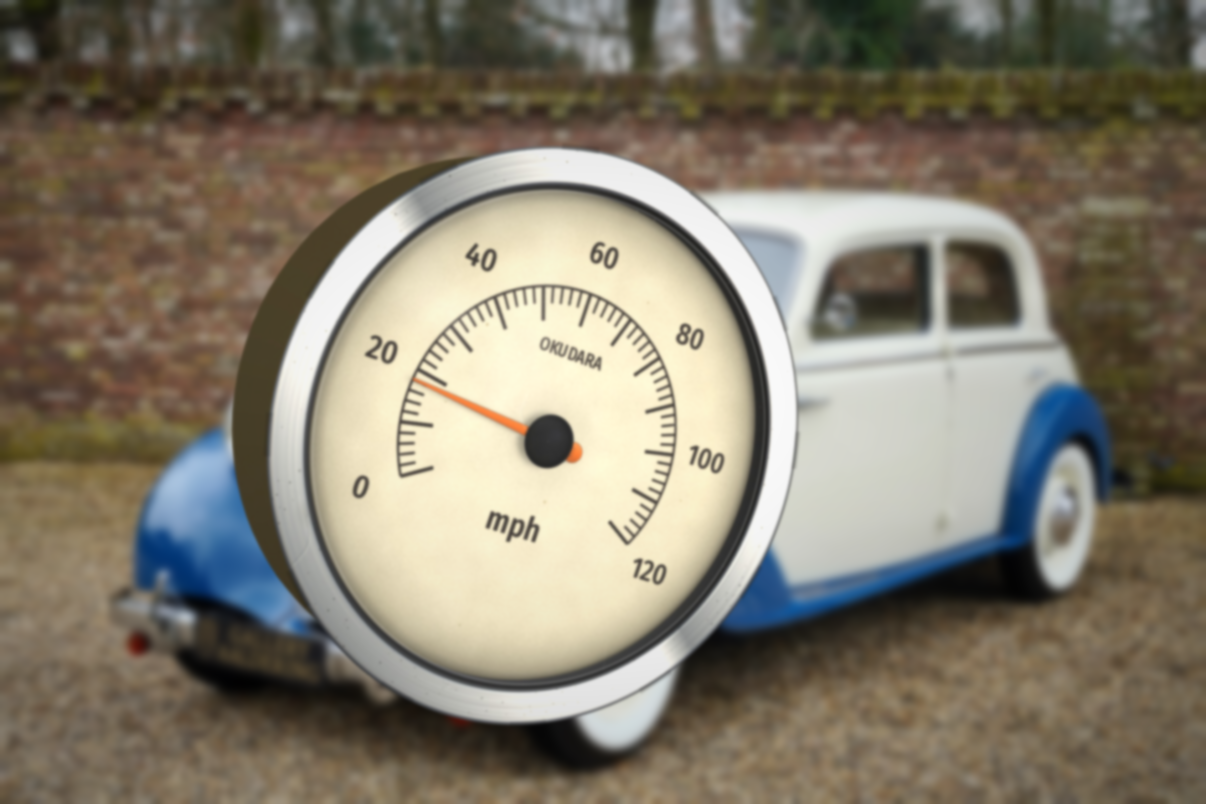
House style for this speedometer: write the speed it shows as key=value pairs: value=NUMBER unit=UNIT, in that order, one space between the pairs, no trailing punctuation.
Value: value=18 unit=mph
